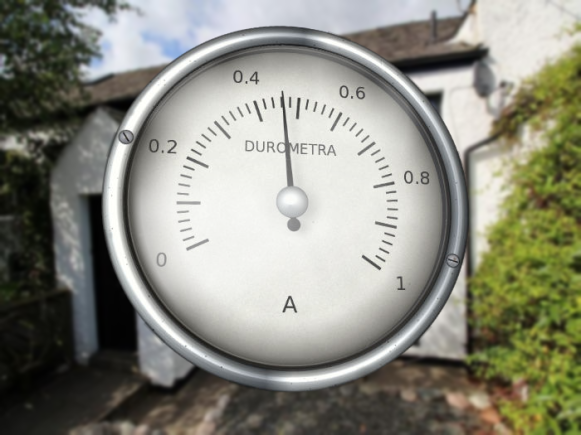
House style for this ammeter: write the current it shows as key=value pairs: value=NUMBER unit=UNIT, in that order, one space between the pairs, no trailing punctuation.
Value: value=0.46 unit=A
